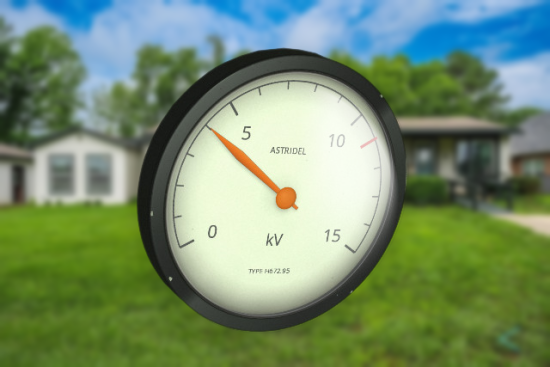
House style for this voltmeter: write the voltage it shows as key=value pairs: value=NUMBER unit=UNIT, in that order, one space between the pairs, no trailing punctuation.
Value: value=4 unit=kV
